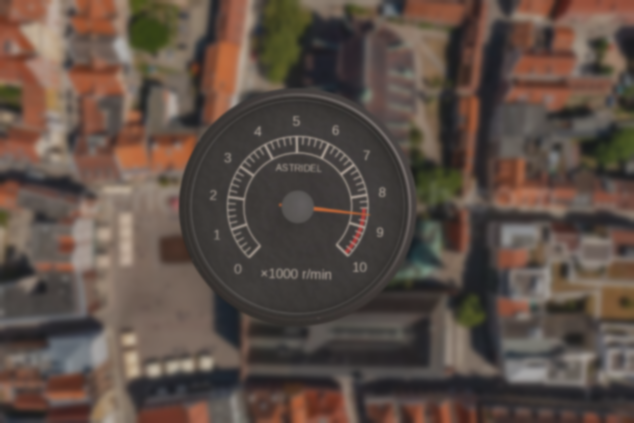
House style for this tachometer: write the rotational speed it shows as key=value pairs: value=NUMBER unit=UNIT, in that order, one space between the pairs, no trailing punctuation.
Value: value=8600 unit=rpm
